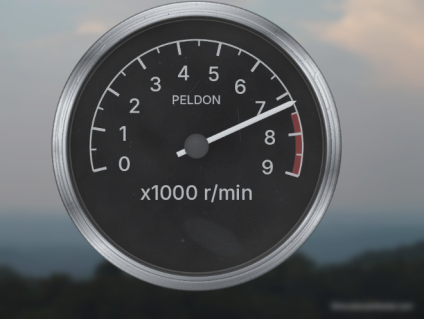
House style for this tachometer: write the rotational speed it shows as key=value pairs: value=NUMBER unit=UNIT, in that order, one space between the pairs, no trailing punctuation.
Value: value=7250 unit=rpm
